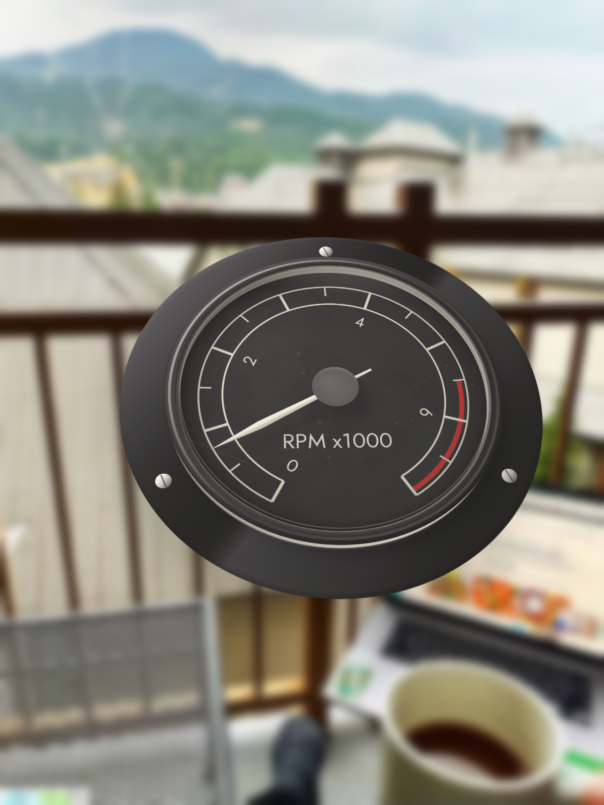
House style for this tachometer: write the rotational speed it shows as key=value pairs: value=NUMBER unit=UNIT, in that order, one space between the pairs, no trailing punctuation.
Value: value=750 unit=rpm
